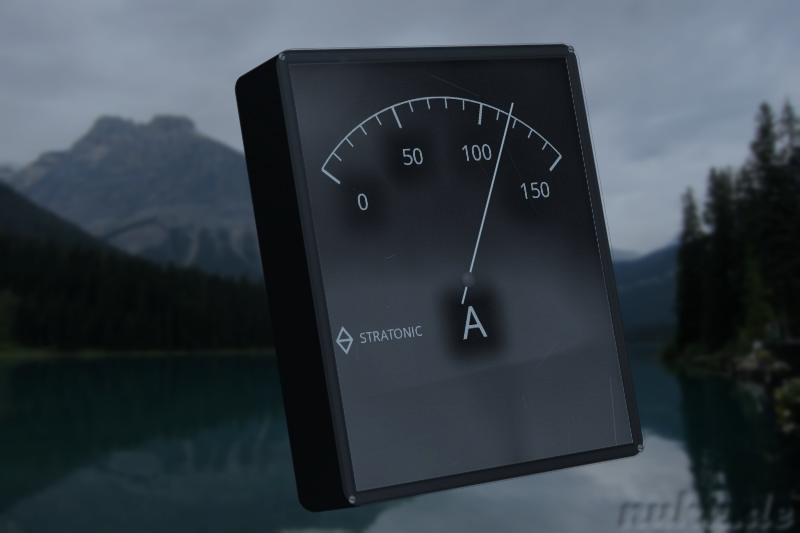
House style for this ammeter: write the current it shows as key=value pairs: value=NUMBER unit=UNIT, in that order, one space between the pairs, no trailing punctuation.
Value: value=115 unit=A
